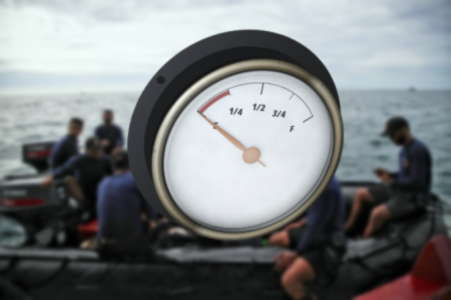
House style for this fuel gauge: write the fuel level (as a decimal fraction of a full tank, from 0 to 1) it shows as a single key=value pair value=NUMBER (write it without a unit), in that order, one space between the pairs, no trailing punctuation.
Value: value=0
